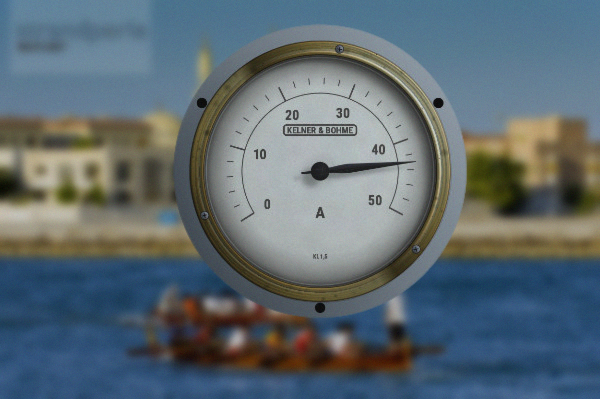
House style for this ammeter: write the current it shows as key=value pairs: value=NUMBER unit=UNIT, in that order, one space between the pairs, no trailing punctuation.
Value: value=43 unit=A
